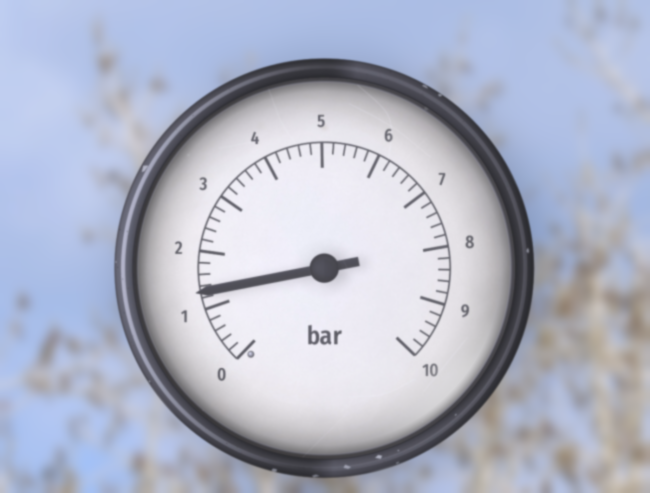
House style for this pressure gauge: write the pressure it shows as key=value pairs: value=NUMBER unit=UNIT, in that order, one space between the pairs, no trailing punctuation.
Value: value=1.3 unit=bar
